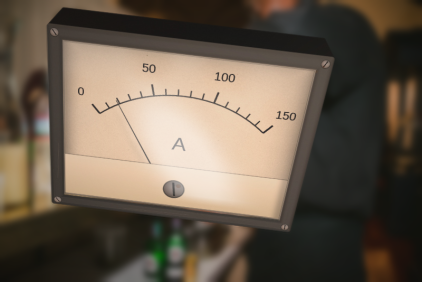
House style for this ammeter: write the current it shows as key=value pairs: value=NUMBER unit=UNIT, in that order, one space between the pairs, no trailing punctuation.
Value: value=20 unit=A
